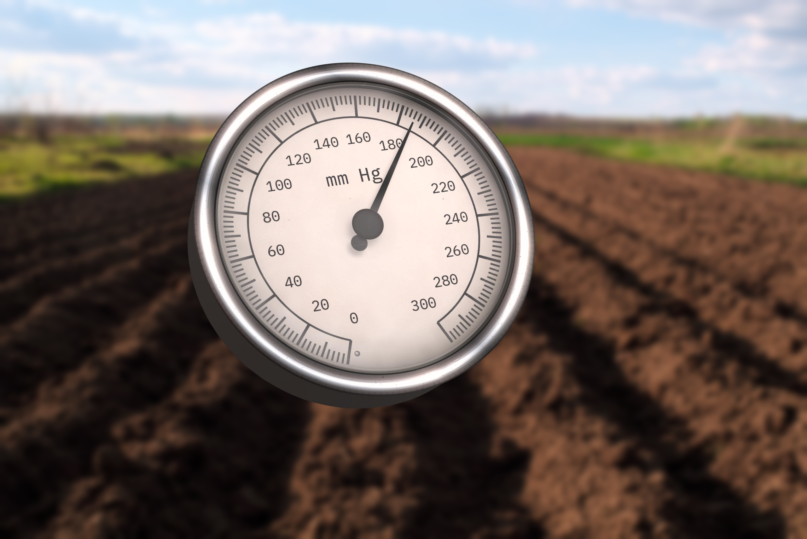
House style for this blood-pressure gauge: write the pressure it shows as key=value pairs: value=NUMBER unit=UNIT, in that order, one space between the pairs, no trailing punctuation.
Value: value=186 unit=mmHg
